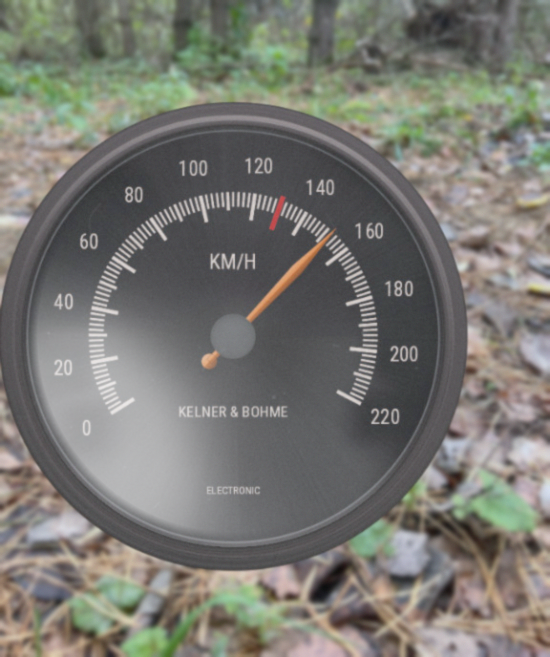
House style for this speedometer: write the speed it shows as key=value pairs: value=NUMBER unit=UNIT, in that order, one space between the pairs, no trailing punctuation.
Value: value=152 unit=km/h
